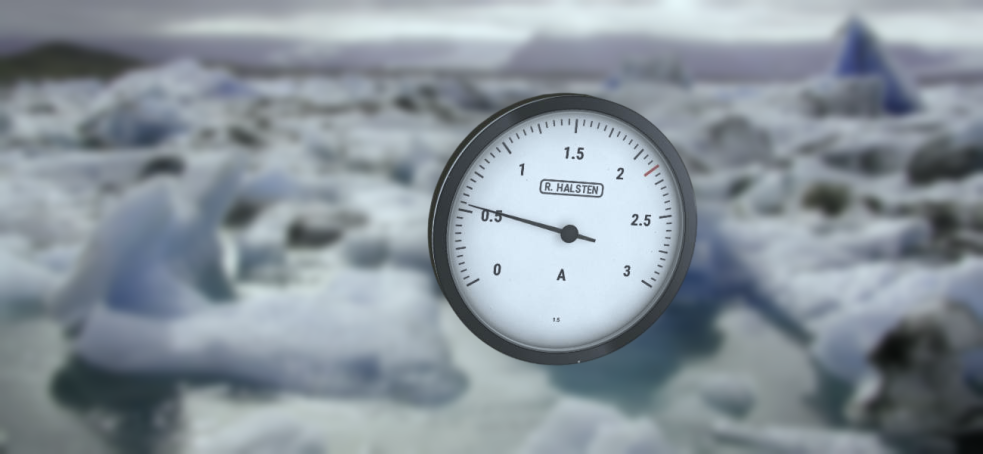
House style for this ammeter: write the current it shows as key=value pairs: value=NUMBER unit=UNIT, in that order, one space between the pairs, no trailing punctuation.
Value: value=0.55 unit=A
